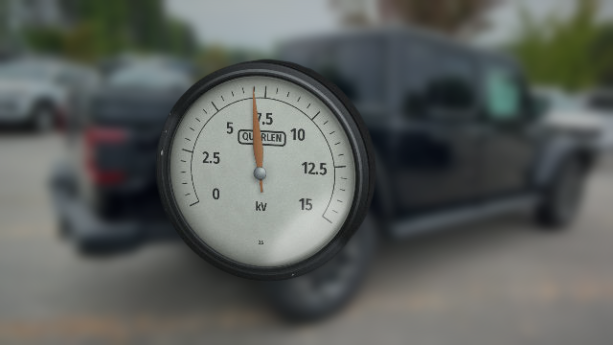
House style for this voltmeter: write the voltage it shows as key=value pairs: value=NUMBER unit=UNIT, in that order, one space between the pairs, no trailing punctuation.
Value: value=7 unit=kV
